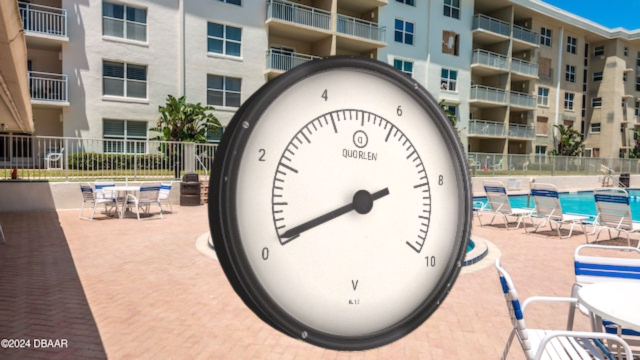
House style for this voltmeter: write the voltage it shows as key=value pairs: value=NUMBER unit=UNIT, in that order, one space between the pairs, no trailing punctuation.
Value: value=0.2 unit=V
